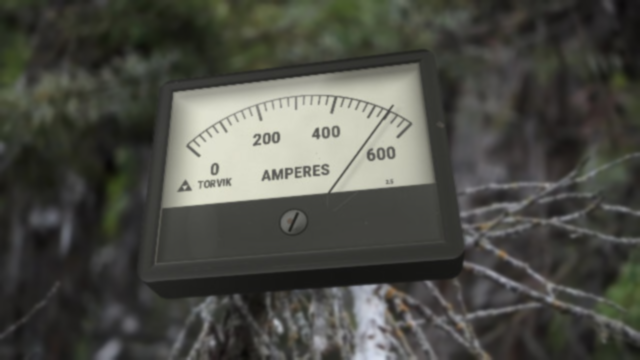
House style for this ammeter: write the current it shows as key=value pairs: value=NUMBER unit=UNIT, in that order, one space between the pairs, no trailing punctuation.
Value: value=540 unit=A
